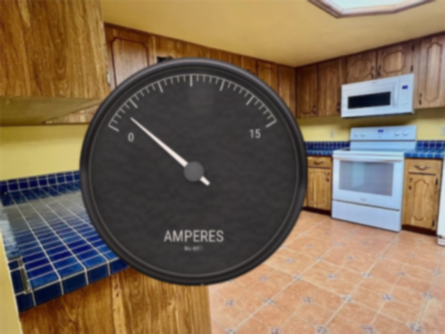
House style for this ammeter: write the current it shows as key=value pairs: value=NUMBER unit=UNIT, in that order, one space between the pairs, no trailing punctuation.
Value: value=1.5 unit=A
